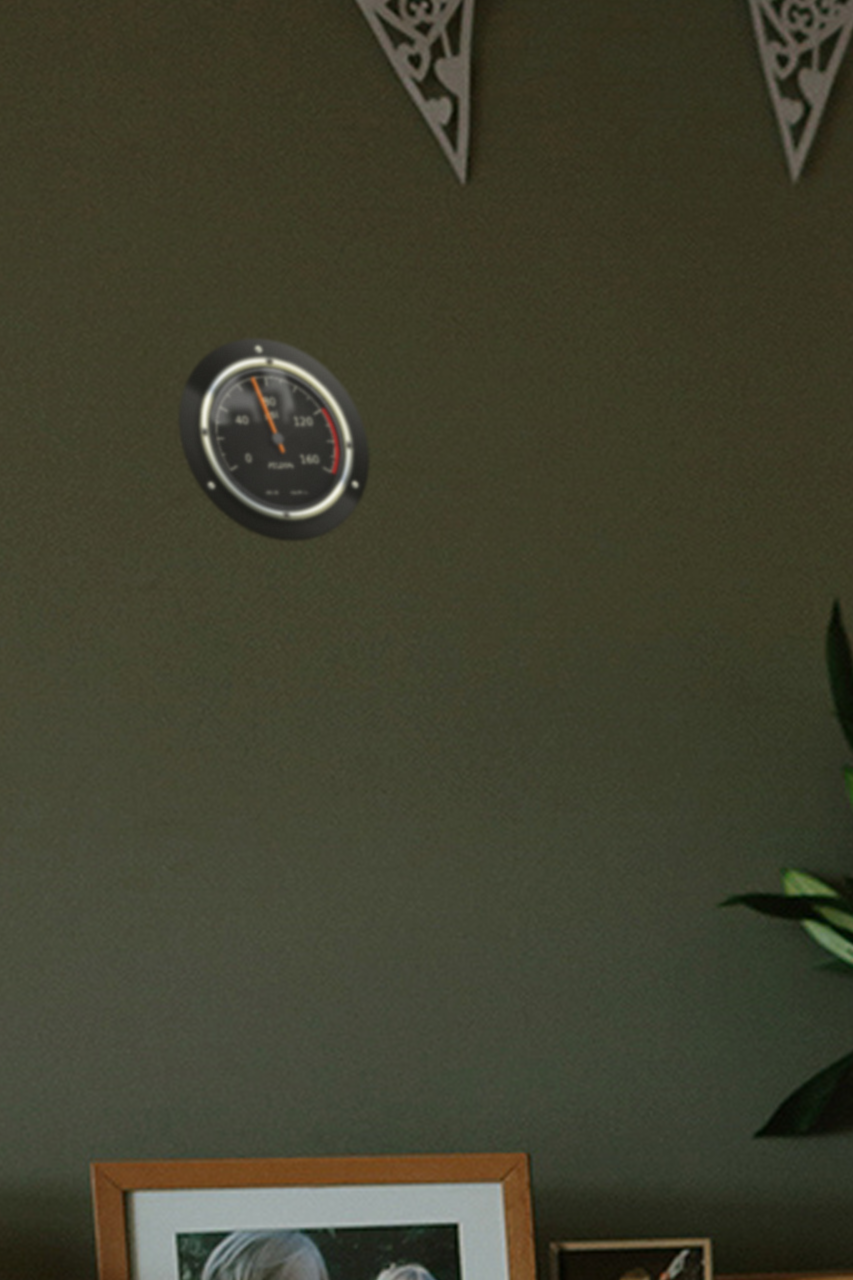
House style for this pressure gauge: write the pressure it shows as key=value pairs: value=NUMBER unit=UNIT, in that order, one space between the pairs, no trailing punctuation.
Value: value=70 unit=psi
